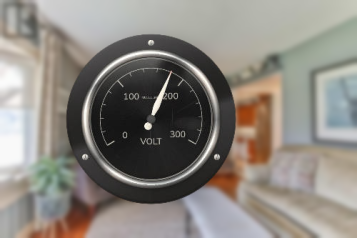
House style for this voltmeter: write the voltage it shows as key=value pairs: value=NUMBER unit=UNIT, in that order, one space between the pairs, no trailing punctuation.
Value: value=180 unit=V
